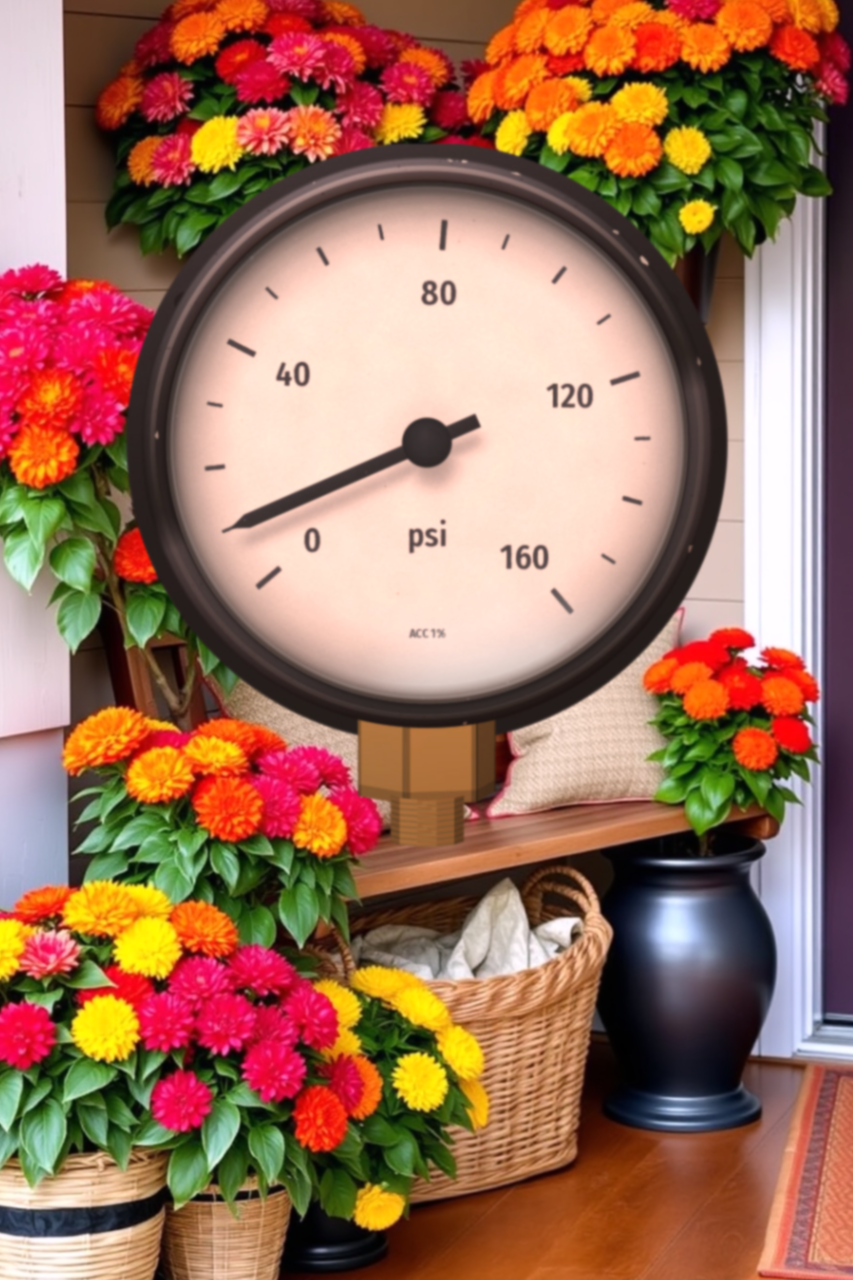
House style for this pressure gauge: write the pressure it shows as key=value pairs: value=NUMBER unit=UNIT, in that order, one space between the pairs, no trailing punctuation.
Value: value=10 unit=psi
